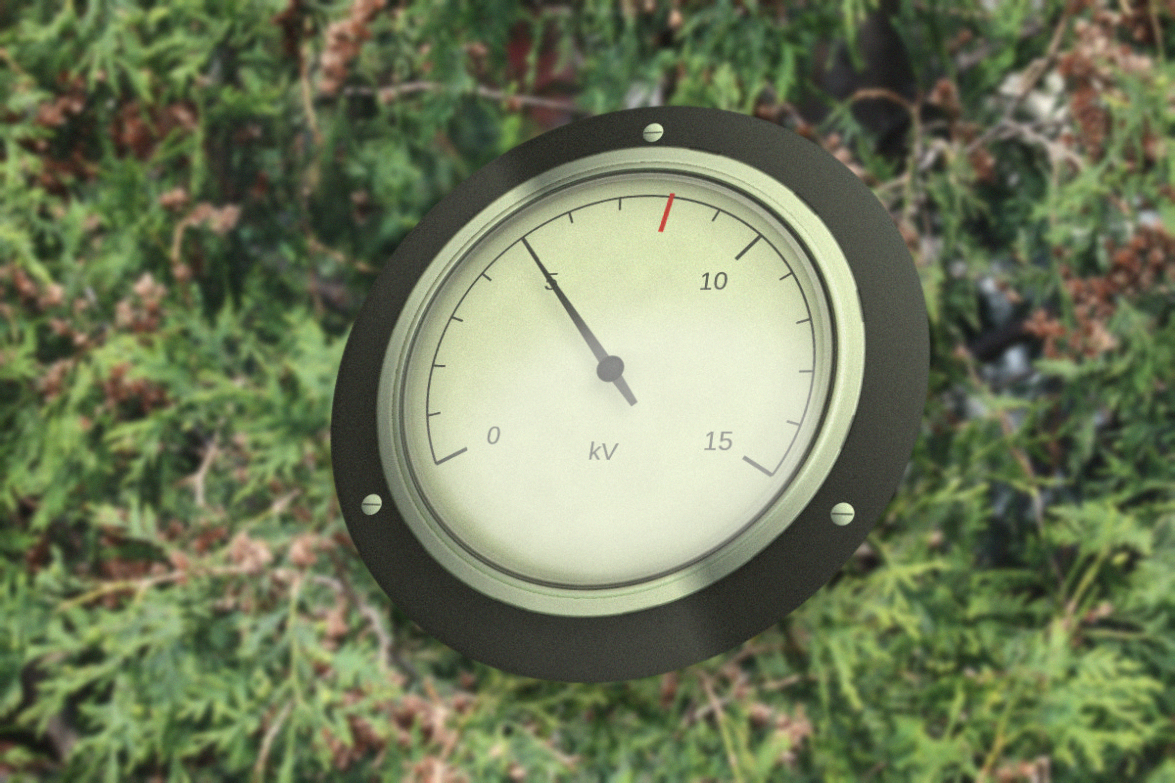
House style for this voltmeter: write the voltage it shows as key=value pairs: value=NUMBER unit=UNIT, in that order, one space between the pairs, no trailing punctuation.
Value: value=5 unit=kV
